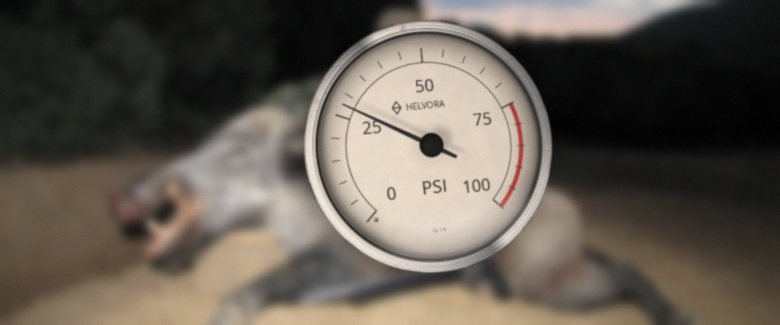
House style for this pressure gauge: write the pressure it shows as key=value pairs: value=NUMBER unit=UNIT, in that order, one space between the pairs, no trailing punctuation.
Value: value=27.5 unit=psi
